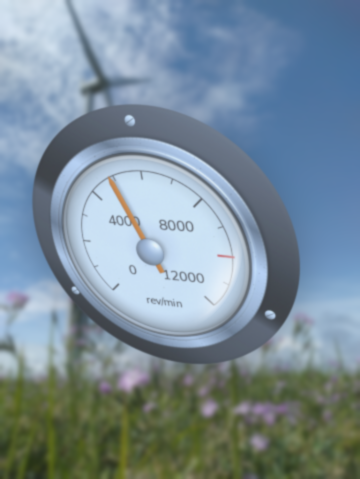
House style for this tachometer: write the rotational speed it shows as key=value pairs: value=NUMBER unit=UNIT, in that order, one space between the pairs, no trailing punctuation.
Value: value=5000 unit=rpm
